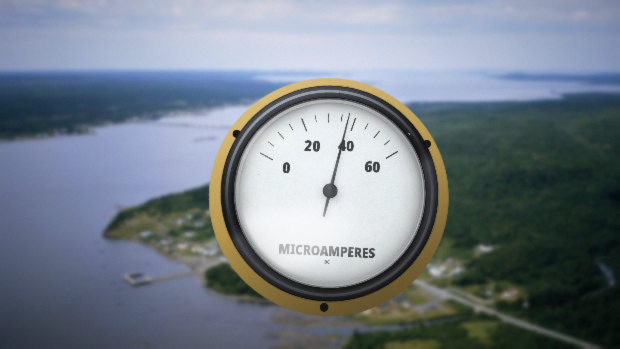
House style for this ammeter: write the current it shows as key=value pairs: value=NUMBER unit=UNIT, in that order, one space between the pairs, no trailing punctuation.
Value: value=37.5 unit=µA
